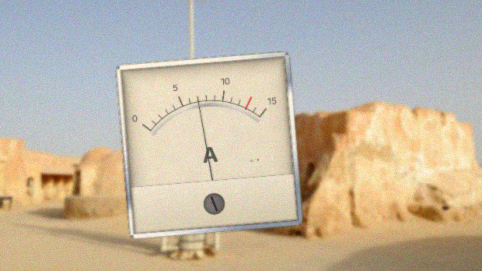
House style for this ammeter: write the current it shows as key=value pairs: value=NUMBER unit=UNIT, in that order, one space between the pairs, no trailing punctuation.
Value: value=7 unit=A
